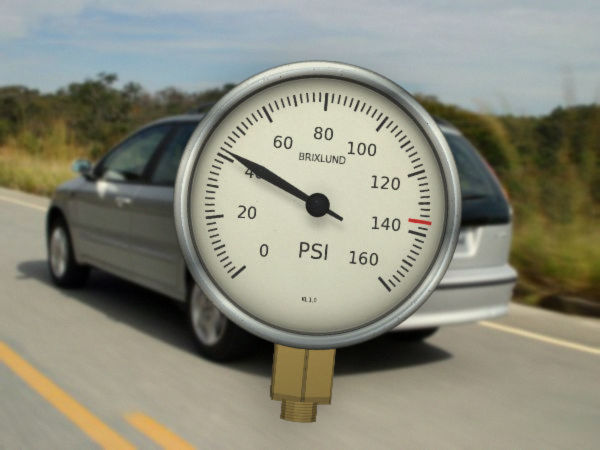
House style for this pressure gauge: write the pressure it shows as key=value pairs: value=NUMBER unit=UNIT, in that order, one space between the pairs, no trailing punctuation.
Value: value=42 unit=psi
